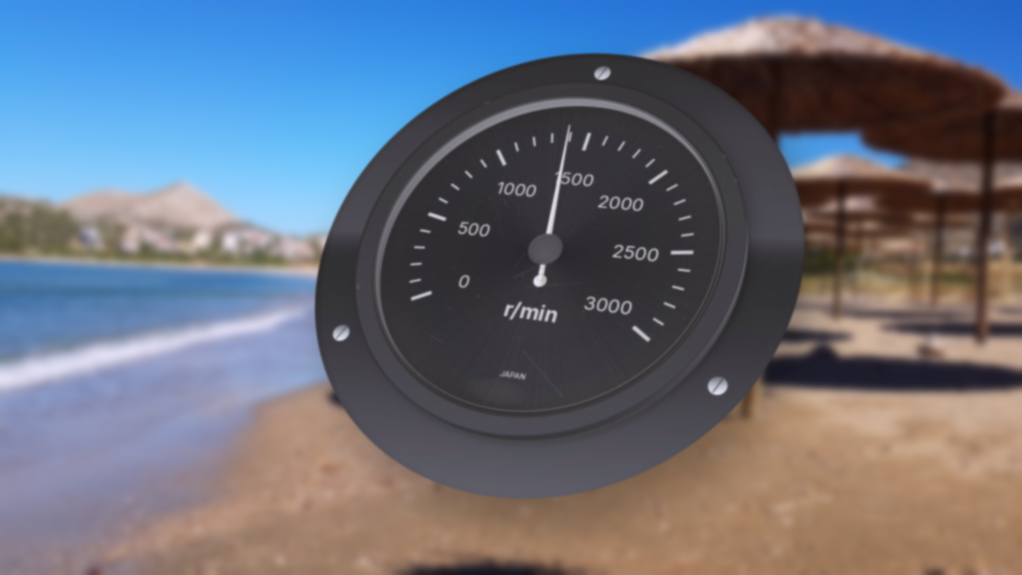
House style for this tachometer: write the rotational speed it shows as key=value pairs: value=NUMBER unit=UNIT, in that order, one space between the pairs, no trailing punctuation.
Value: value=1400 unit=rpm
